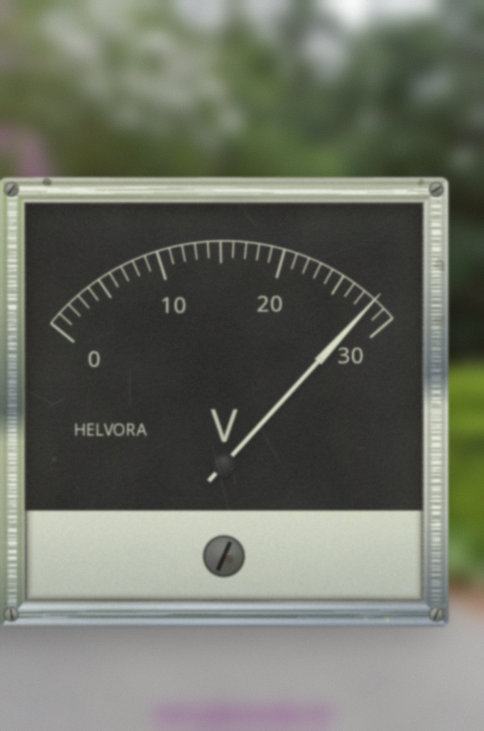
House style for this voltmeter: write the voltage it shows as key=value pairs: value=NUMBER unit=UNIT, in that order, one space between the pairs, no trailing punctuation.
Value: value=28 unit=V
